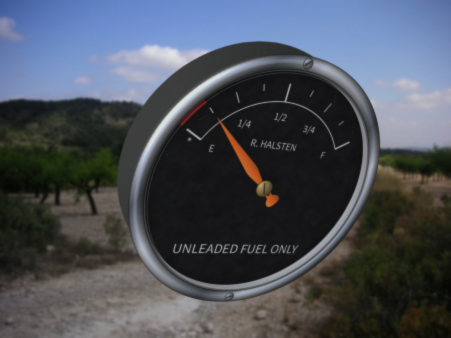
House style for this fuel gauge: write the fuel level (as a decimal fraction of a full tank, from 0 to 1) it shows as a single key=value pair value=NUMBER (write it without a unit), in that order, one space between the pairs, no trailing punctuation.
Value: value=0.125
